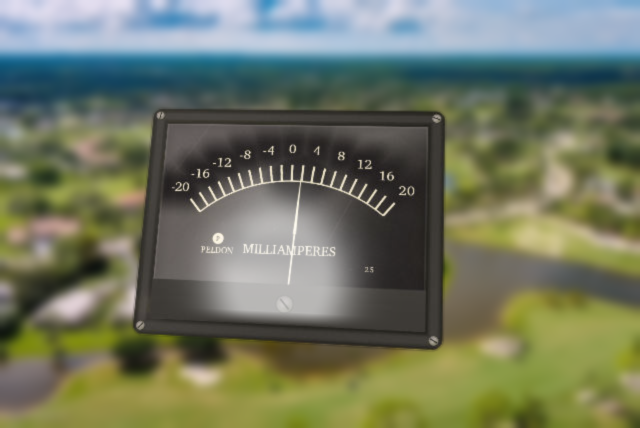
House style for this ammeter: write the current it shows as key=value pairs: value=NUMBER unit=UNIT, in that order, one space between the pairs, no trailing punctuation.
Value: value=2 unit=mA
